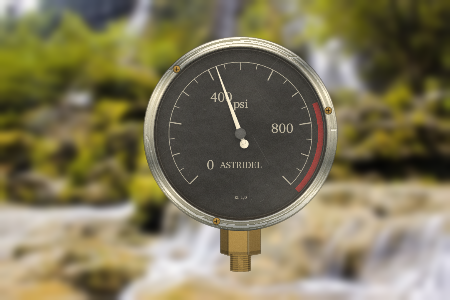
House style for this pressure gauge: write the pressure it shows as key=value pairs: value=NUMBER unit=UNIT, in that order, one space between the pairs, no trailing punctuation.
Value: value=425 unit=psi
